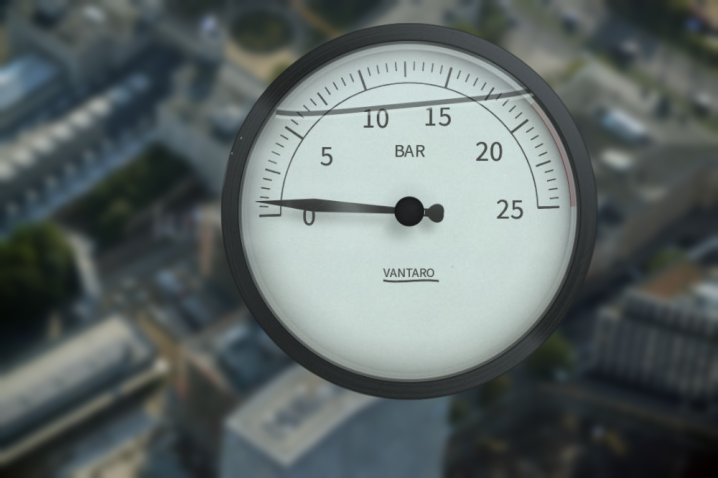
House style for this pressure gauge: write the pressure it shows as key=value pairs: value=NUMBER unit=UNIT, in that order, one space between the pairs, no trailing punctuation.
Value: value=0.75 unit=bar
